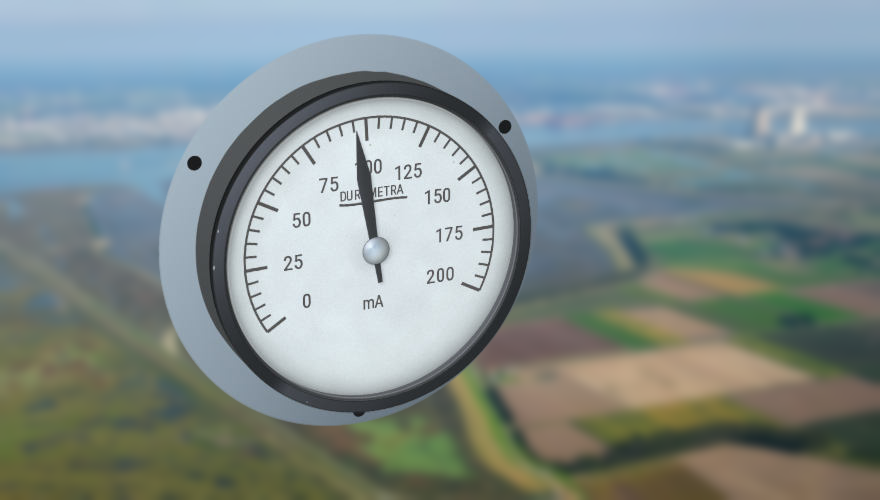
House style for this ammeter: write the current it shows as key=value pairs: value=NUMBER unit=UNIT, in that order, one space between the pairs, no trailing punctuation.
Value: value=95 unit=mA
